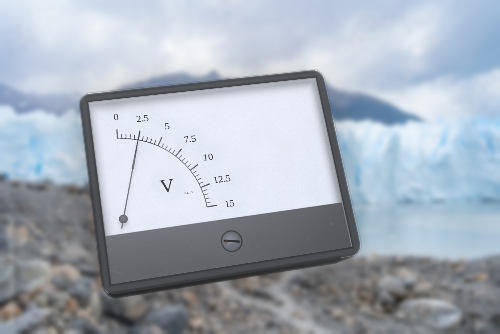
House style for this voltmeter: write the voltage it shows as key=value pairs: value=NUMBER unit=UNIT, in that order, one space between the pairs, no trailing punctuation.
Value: value=2.5 unit=V
